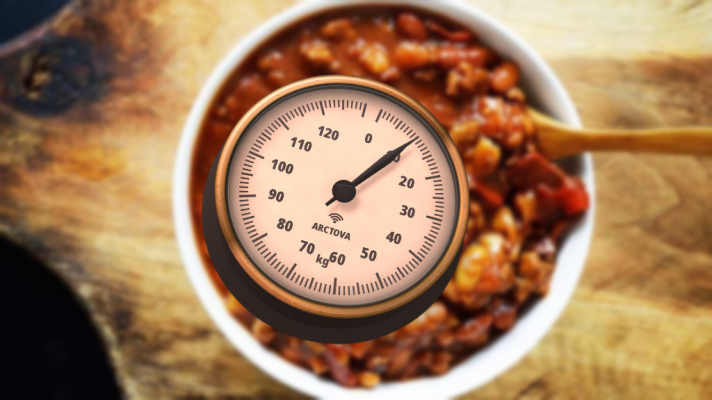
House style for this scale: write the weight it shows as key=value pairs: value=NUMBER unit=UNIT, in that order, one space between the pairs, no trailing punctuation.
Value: value=10 unit=kg
